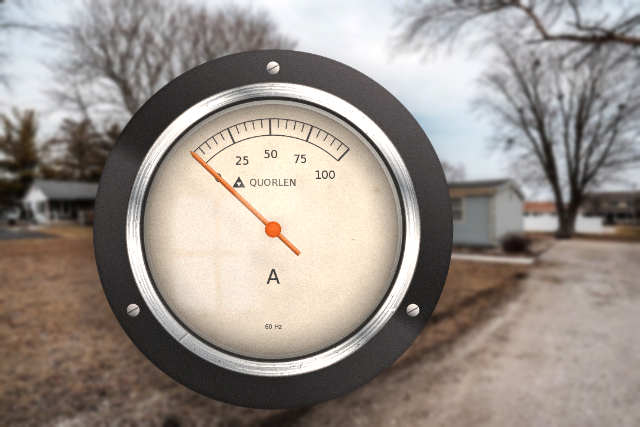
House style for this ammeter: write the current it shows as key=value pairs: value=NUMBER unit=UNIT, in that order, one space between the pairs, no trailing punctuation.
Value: value=0 unit=A
